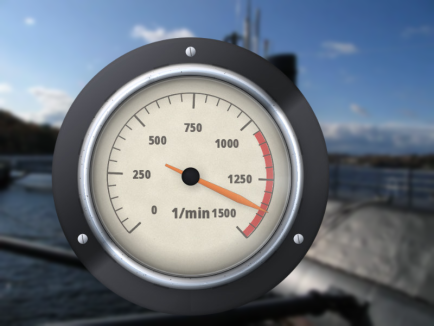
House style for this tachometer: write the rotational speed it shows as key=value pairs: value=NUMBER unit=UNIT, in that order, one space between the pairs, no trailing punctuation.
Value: value=1375 unit=rpm
